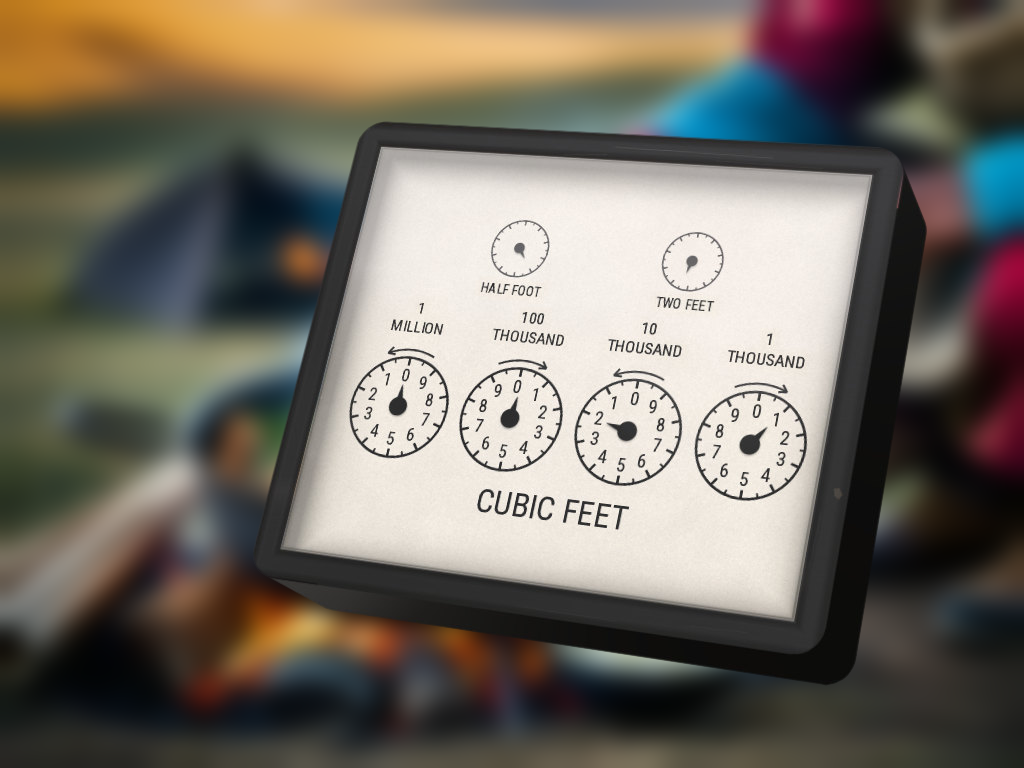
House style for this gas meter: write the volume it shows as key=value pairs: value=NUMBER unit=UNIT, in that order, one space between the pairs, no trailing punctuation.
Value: value=2100 unit=ft³
